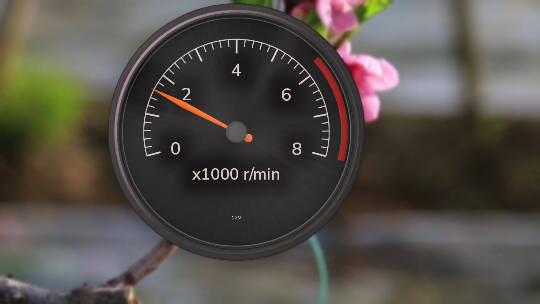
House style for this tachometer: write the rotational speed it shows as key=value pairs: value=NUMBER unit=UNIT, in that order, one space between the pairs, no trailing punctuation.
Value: value=1600 unit=rpm
